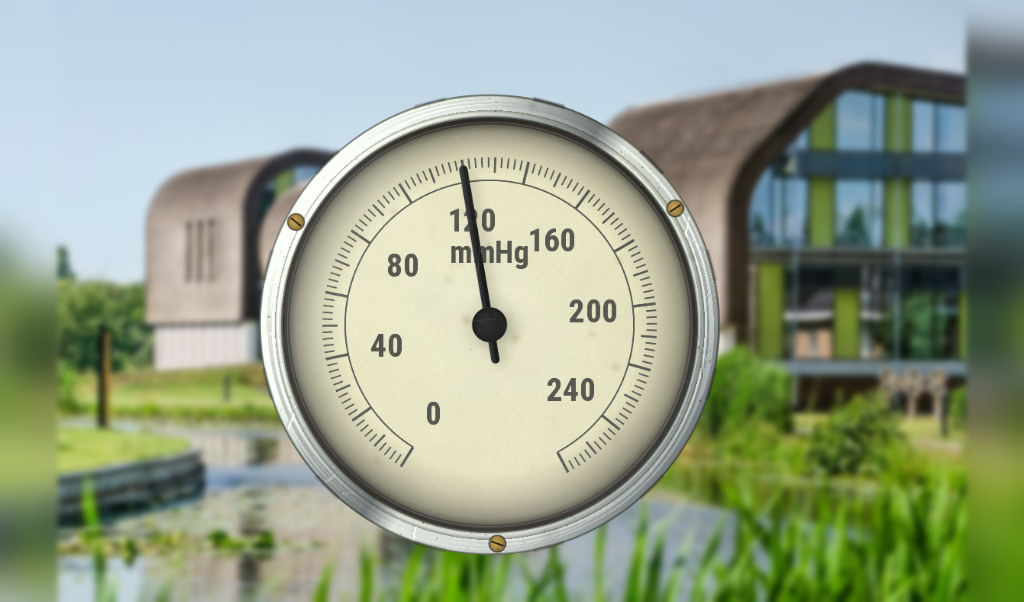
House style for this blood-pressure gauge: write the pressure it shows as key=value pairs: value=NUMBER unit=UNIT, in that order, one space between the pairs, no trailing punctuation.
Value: value=120 unit=mmHg
